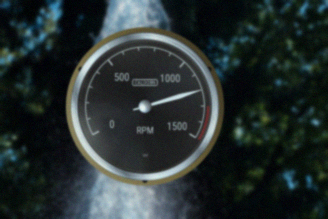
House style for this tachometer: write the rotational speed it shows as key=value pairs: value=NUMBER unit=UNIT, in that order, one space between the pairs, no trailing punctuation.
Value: value=1200 unit=rpm
